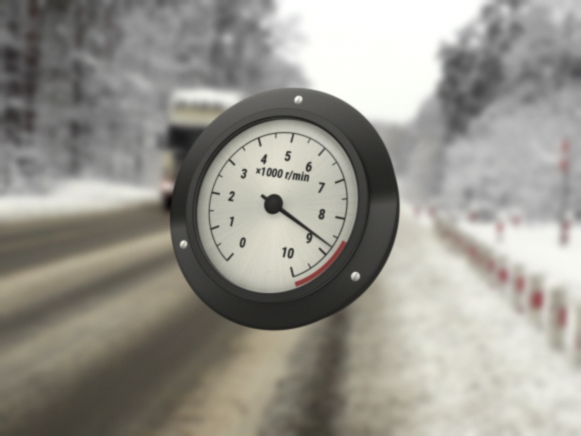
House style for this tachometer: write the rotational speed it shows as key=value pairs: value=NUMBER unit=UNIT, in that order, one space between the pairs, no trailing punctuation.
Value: value=8750 unit=rpm
